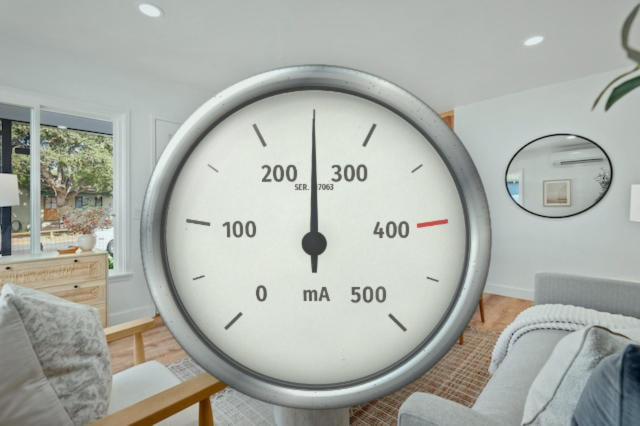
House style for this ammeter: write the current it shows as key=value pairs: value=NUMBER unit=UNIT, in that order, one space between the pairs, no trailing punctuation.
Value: value=250 unit=mA
